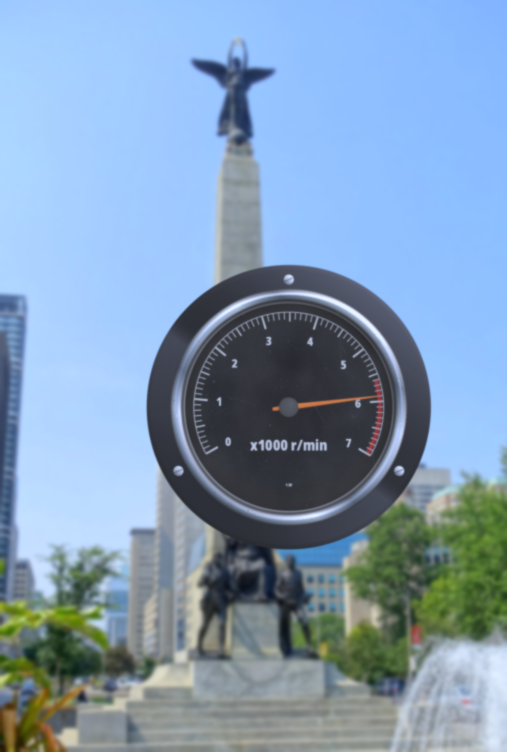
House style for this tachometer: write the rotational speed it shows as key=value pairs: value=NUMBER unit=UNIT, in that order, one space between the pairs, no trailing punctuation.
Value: value=5900 unit=rpm
